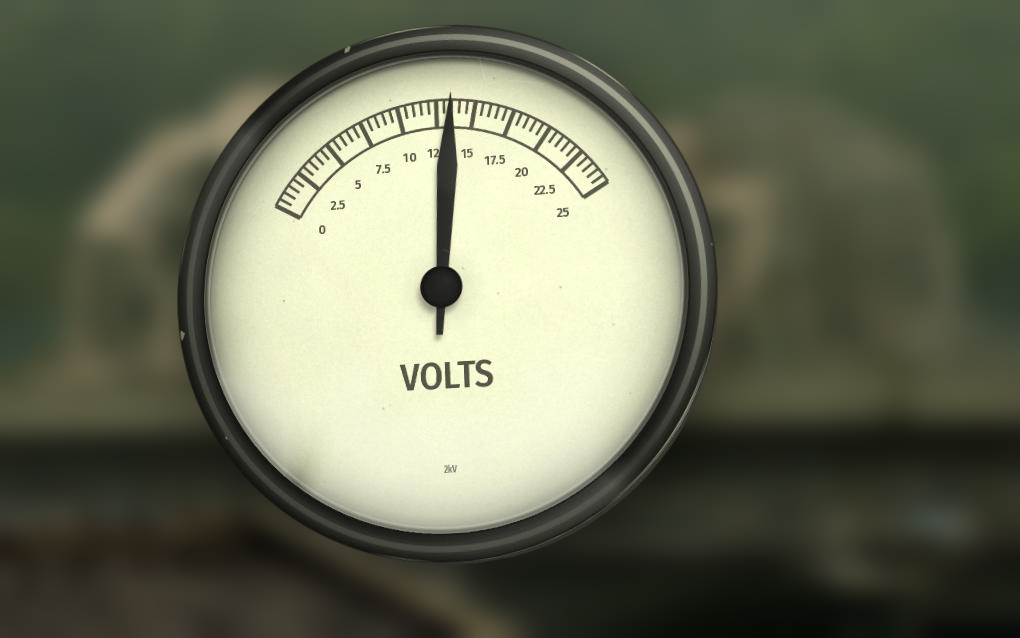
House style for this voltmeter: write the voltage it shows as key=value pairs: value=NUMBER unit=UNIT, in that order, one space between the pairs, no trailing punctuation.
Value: value=13.5 unit=V
